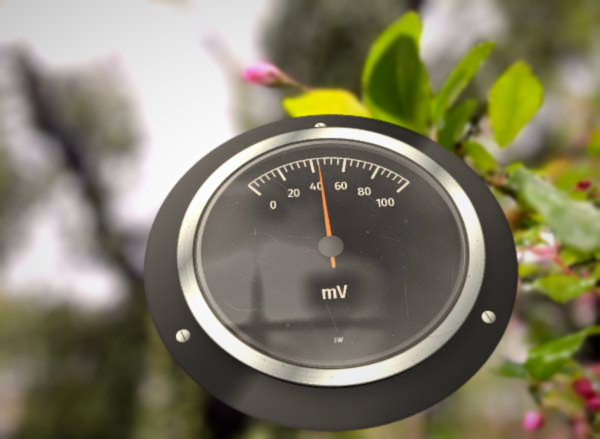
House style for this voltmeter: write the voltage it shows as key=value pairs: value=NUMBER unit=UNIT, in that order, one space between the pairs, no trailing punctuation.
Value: value=44 unit=mV
